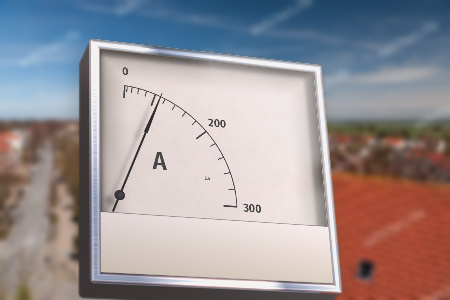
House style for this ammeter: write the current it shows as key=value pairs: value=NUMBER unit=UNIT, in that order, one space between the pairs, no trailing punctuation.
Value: value=110 unit=A
